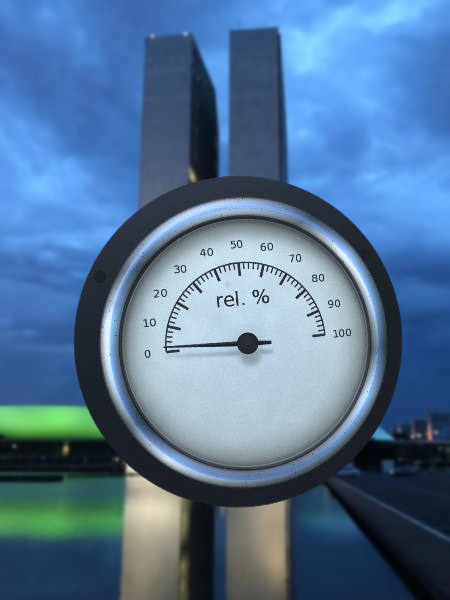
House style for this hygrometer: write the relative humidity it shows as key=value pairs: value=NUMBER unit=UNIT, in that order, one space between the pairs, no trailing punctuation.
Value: value=2 unit=%
